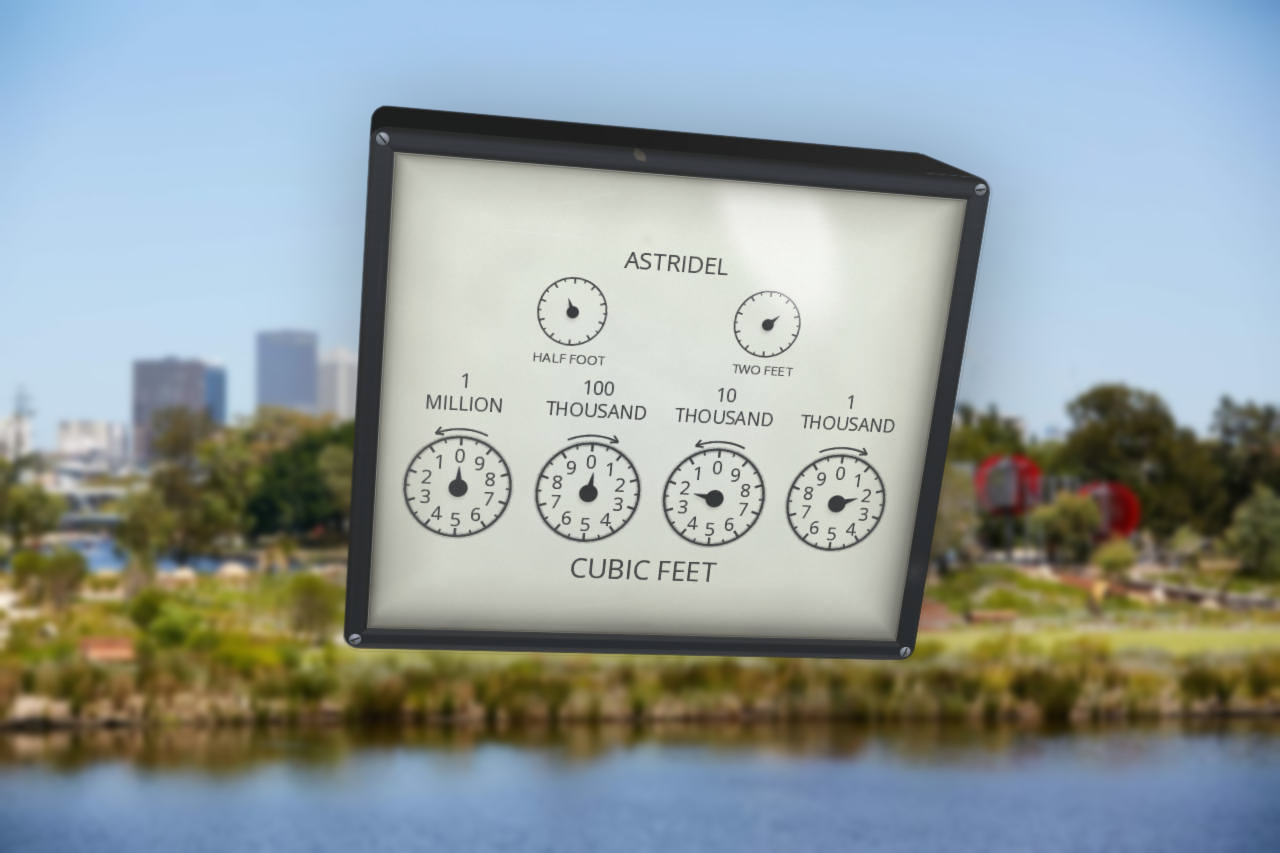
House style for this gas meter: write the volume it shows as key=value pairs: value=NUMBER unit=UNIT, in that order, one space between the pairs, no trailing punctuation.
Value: value=2200 unit=ft³
